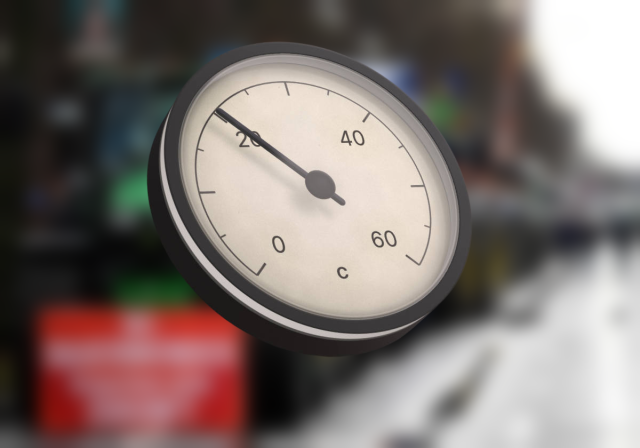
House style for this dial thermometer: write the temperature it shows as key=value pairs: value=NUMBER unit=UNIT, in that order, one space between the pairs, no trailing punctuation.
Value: value=20 unit=°C
